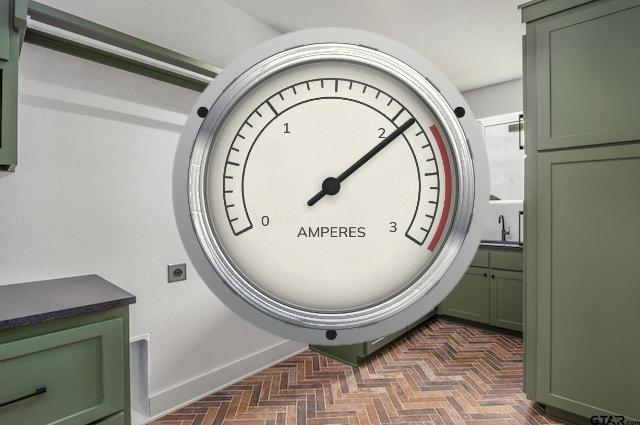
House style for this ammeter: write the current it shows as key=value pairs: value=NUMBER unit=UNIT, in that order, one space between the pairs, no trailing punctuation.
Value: value=2.1 unit=A
